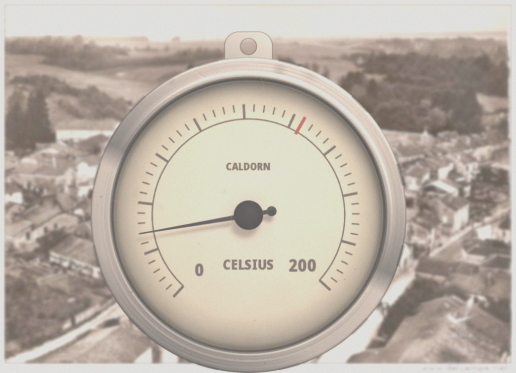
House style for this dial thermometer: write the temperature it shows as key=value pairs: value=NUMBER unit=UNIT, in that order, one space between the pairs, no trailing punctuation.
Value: value=28 unit=°C
